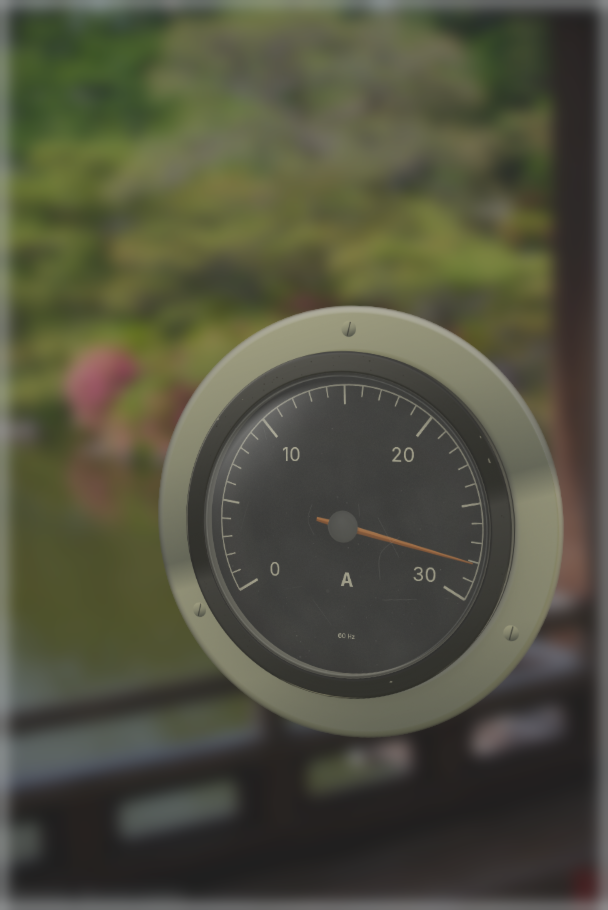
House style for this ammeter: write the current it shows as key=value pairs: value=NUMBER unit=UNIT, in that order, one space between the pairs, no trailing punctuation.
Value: value=28 unit=A
